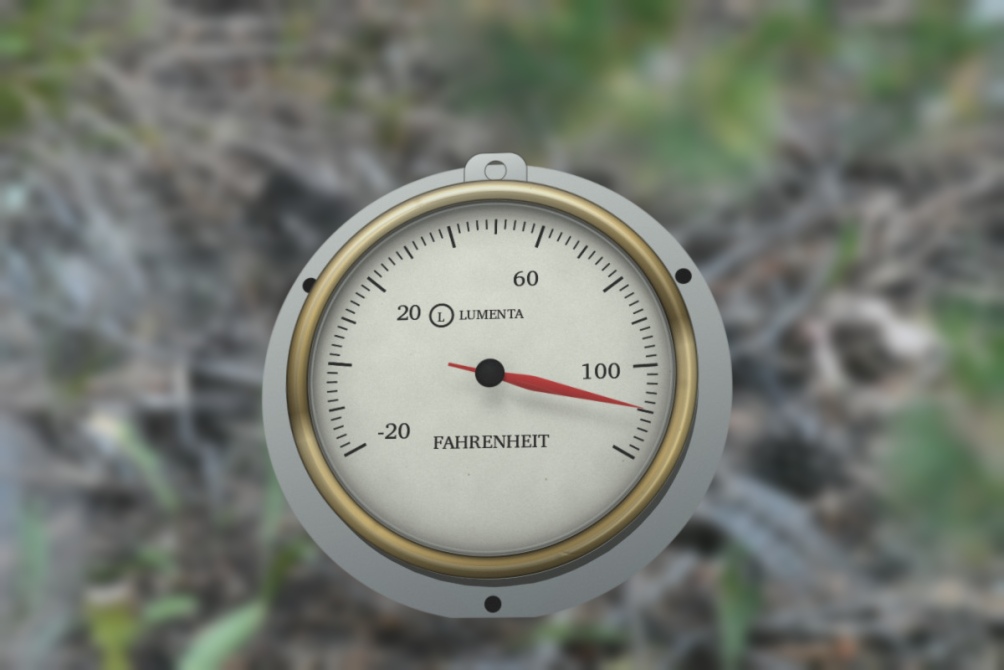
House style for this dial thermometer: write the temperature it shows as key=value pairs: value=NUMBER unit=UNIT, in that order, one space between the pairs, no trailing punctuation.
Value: value=110 unit=°F
